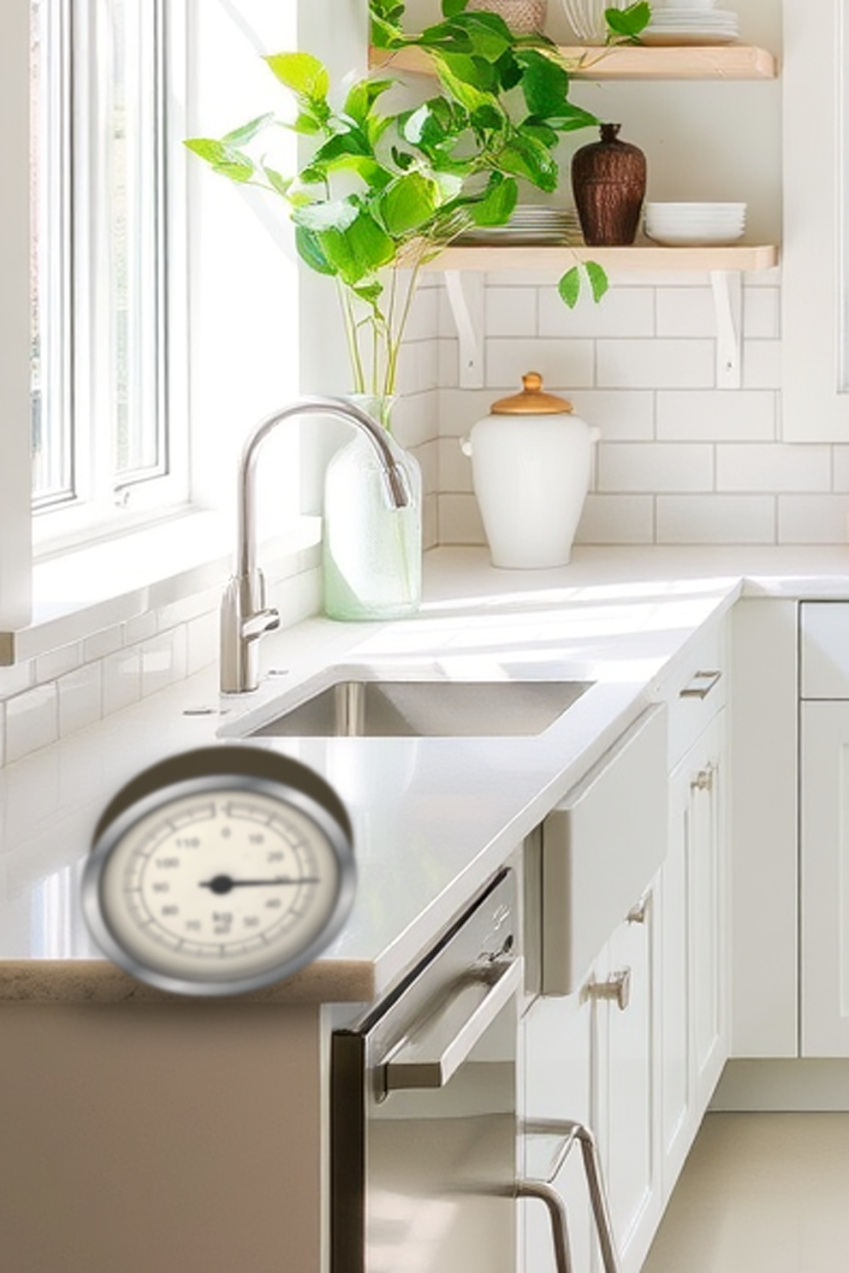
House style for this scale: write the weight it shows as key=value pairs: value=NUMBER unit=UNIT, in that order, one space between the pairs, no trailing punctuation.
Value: value=30 unit=kg
